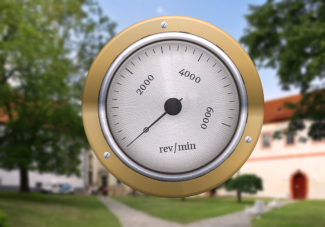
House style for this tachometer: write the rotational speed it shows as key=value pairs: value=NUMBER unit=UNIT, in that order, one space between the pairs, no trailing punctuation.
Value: value=0 unit=rpm
